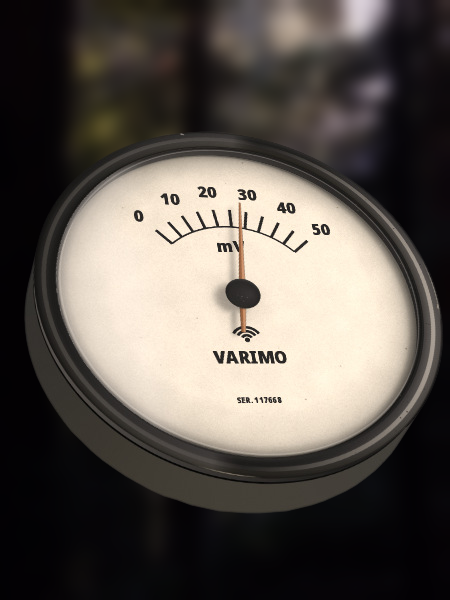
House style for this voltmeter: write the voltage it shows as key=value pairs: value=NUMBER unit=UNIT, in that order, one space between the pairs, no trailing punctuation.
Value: value=27.5 unit=mV
